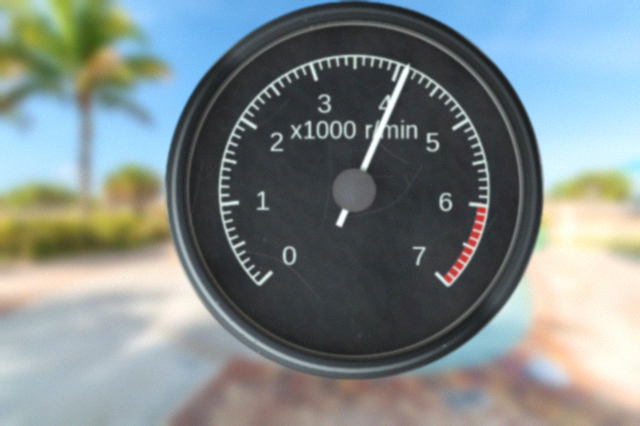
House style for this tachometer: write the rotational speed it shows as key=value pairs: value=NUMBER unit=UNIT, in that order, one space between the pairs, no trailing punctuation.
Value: value=4100 unit=rpm
